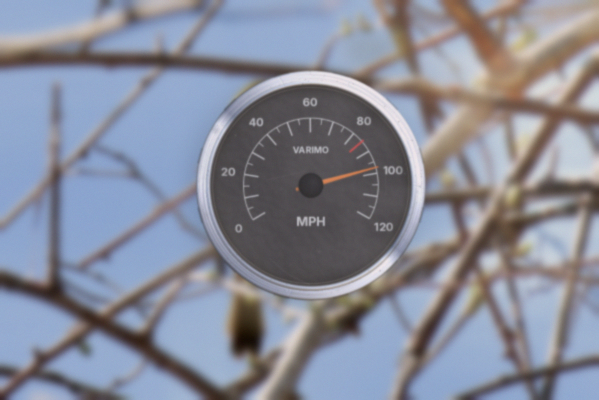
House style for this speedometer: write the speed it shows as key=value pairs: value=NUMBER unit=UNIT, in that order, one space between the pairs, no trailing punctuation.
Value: value=97.5 unit=mph
